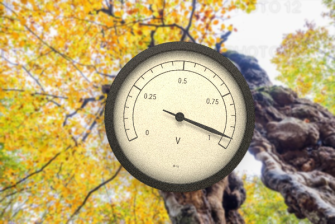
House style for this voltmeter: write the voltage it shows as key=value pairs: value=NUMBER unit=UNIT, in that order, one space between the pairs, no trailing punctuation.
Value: value=0.95 unit=V
